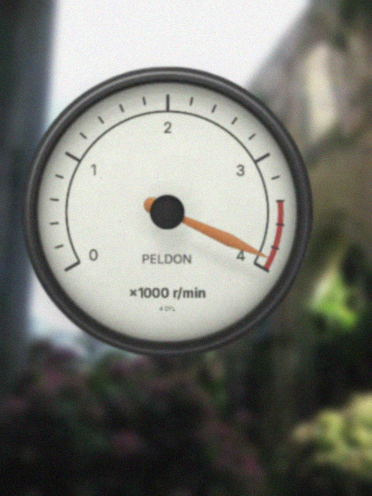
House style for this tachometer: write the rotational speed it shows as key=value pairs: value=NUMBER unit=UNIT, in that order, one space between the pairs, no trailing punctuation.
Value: value=3900 unit=rpm
